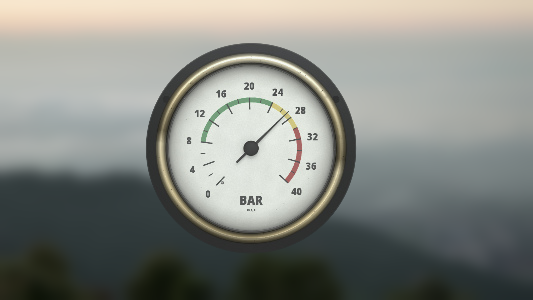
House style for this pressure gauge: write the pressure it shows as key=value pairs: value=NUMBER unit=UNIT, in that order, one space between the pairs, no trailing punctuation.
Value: value=27 unit=bar
